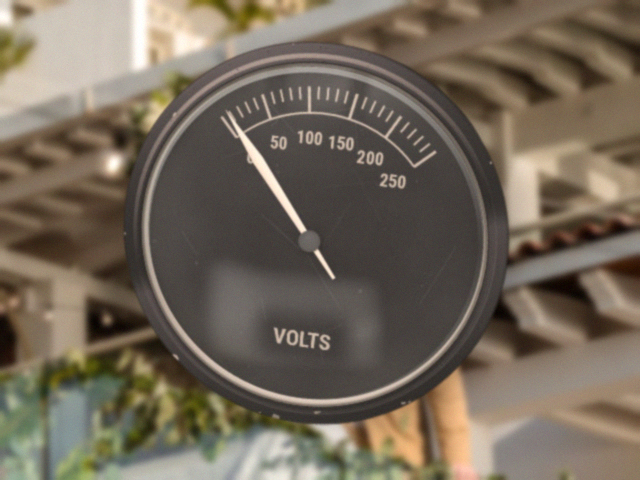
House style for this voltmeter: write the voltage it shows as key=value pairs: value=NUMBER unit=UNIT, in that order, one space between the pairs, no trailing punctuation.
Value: value=10 unit=V
